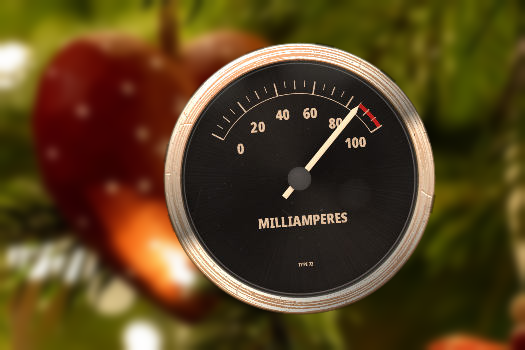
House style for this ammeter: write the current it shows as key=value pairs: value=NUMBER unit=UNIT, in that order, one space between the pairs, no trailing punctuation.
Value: value=85 unit=mA
